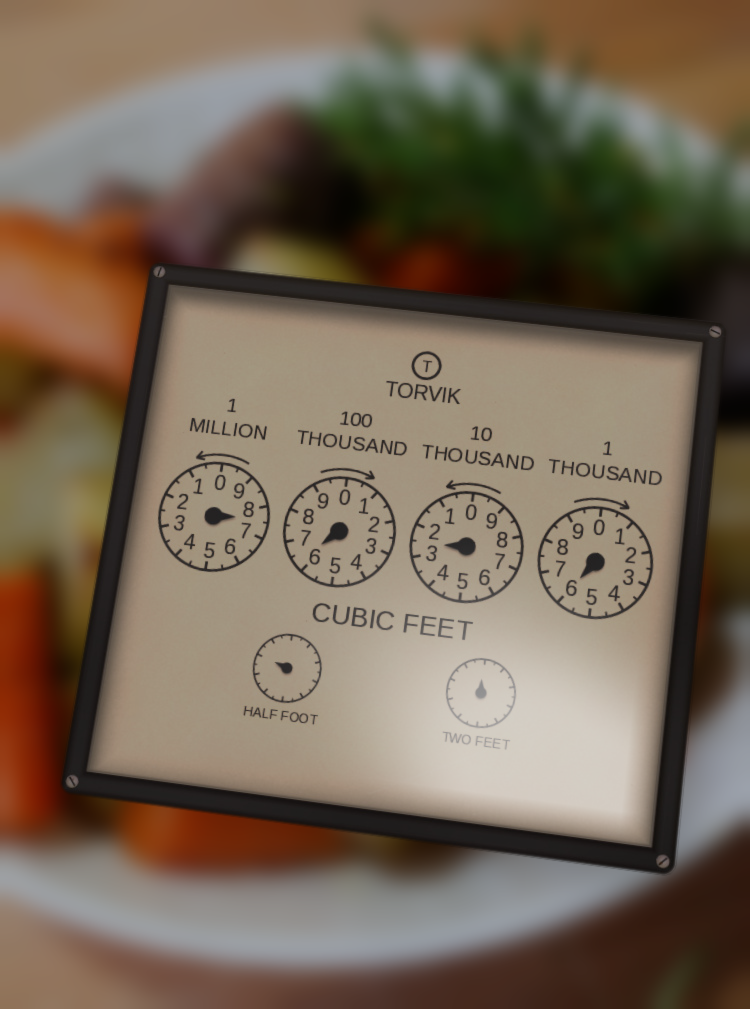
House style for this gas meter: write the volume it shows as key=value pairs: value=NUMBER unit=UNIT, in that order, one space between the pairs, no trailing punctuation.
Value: value=762600 unit=ft³
